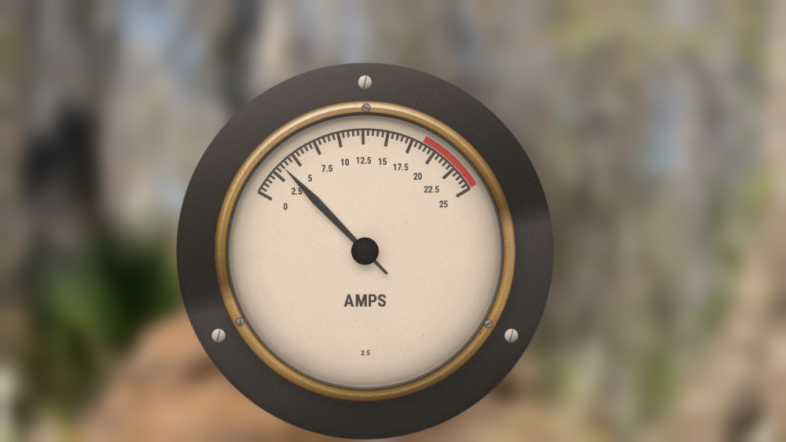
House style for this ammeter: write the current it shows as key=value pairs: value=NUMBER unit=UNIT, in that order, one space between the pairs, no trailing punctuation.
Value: value=3.5 unit=A
